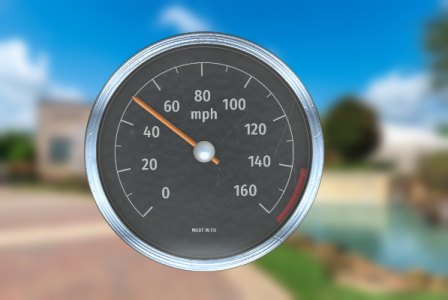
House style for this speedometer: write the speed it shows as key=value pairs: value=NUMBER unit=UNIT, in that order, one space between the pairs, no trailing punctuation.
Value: value=50 unit=mph
